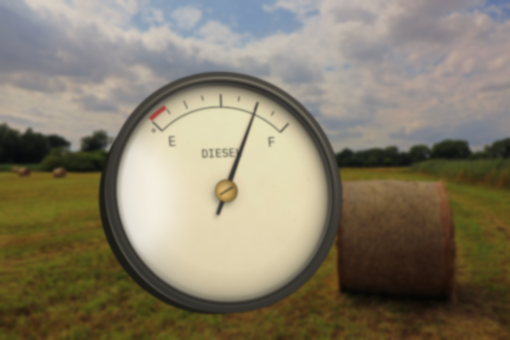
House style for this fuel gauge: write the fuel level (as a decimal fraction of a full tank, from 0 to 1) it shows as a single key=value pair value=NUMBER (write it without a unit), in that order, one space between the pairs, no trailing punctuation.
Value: value=0.75
